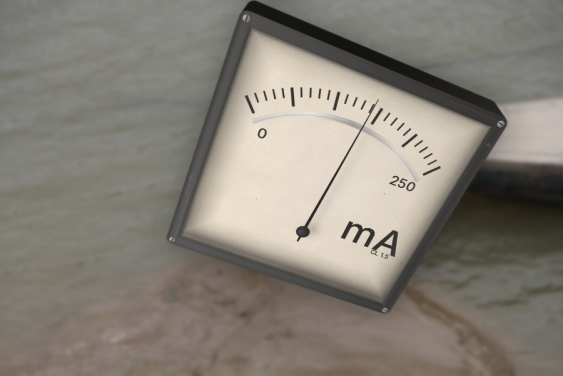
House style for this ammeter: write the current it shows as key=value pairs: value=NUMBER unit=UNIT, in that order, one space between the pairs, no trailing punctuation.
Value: value=140 unit=mA
